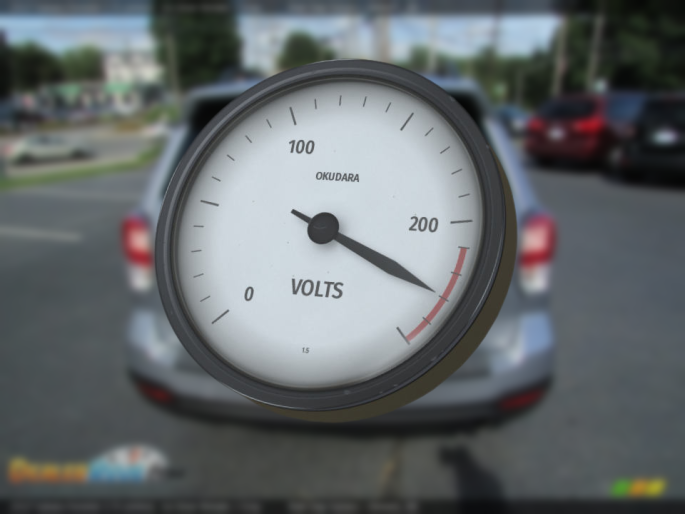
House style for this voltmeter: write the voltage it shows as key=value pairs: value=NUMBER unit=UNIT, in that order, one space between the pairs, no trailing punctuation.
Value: value=230 unit=V
